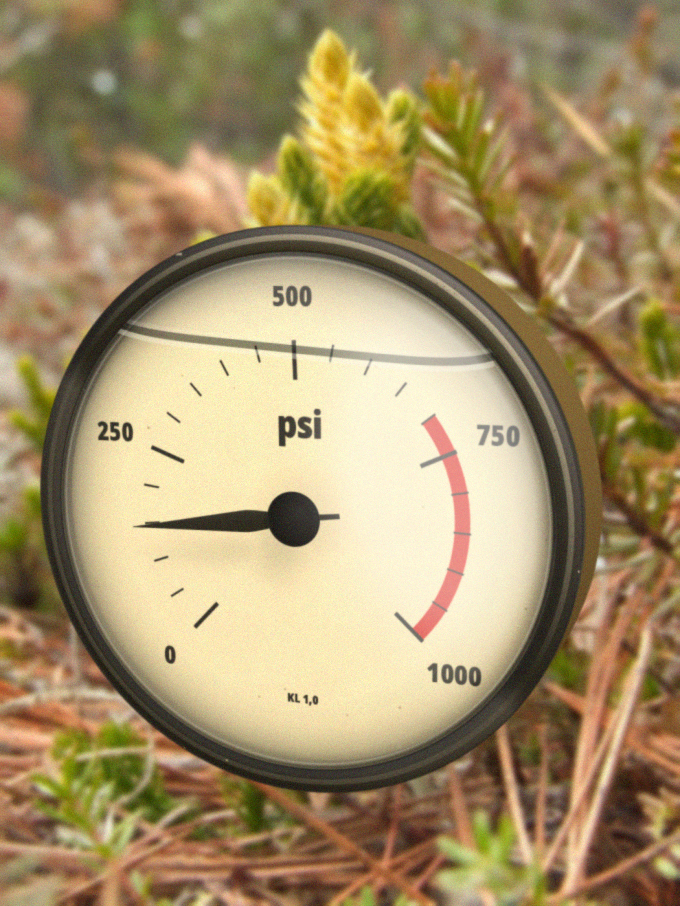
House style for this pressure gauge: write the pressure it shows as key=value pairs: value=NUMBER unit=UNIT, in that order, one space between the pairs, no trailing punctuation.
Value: value=150 unit=psi
